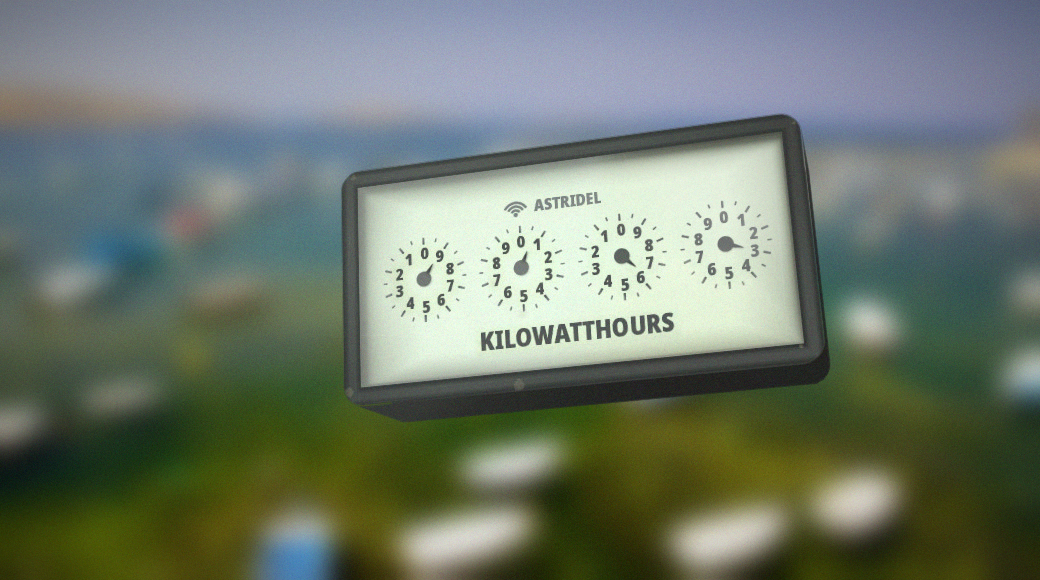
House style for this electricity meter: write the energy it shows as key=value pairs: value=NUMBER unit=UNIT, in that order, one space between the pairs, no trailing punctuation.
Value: value=9063 unit=kWh
